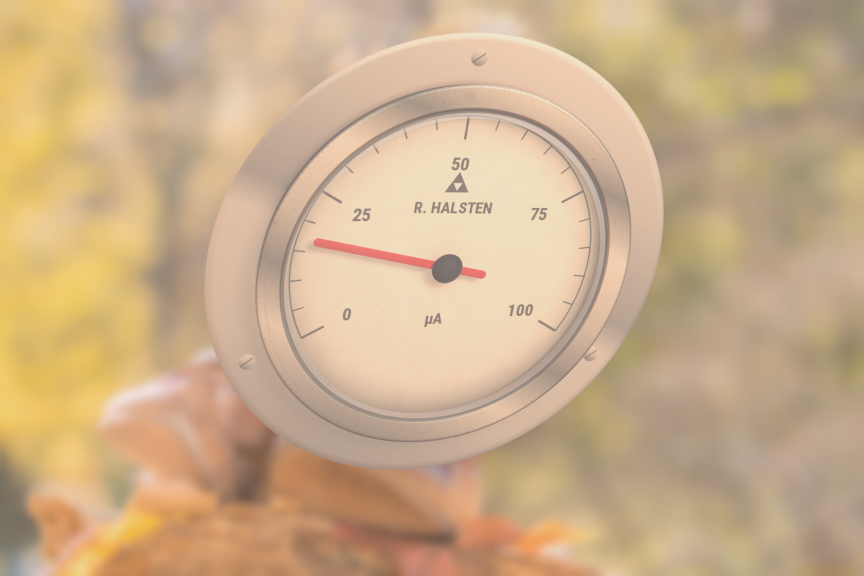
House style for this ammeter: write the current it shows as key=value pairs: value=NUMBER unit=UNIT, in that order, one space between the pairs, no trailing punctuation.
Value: value=17.5 unit=µA
